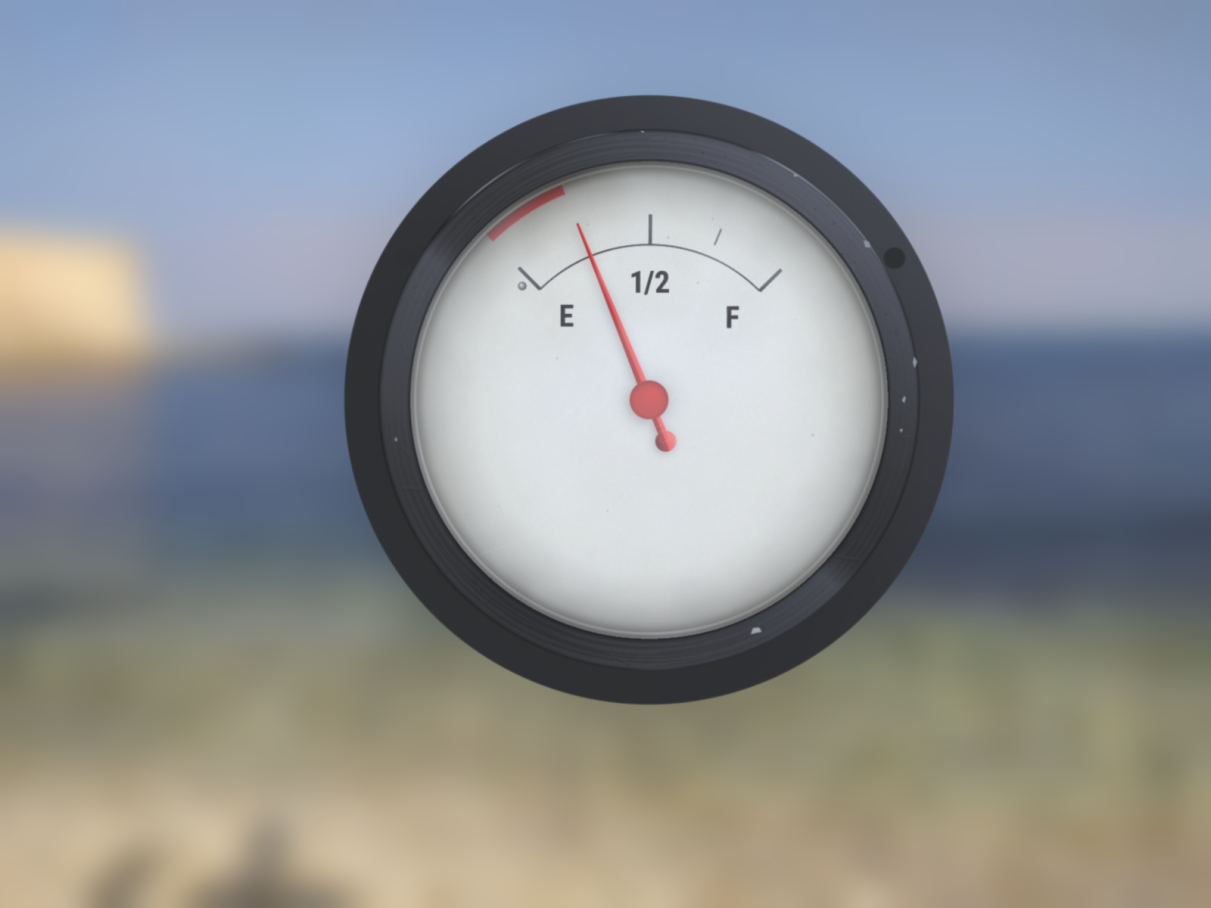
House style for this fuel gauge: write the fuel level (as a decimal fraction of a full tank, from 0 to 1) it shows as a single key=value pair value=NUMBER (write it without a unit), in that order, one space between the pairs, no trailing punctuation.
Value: value=0.25
